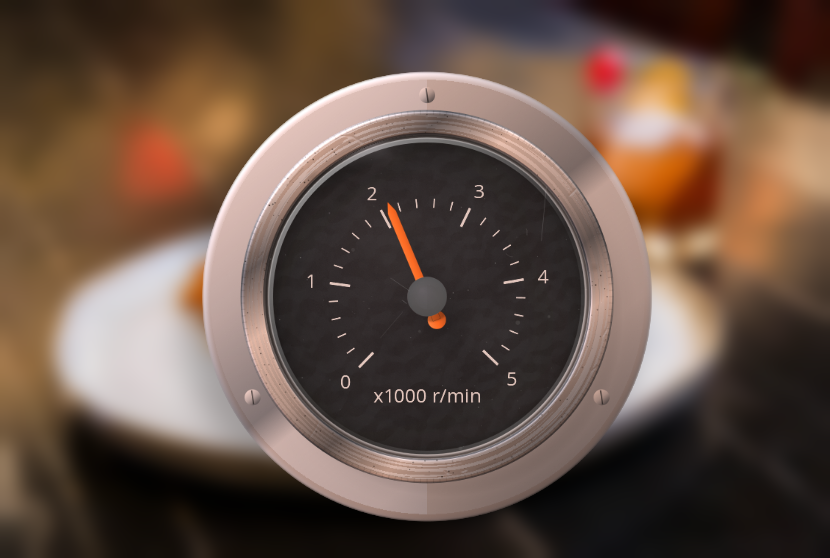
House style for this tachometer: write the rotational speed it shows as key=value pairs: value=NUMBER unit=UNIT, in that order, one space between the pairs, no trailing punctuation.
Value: value=2100 unit=rpm
